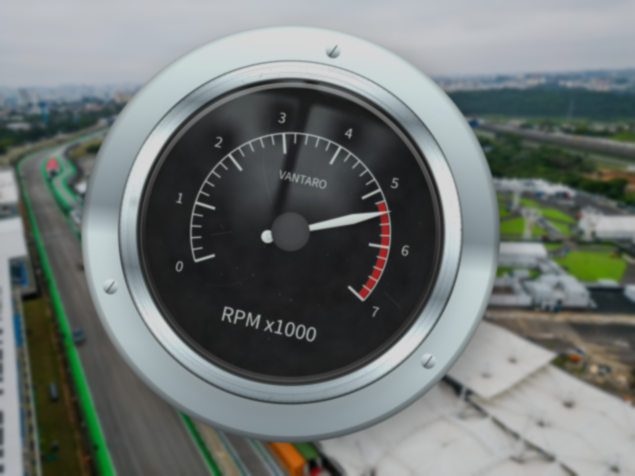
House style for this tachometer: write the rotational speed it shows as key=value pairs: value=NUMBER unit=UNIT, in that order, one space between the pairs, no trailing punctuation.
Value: value=5400 unit=rpm
